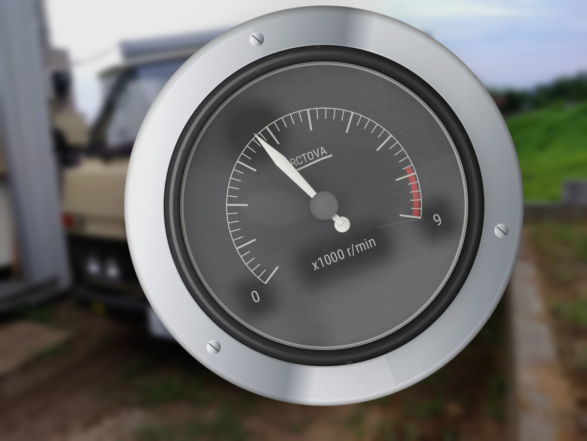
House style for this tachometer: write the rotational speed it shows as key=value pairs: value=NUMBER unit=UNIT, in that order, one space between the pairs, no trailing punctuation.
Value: value=3700 unit=rpm
